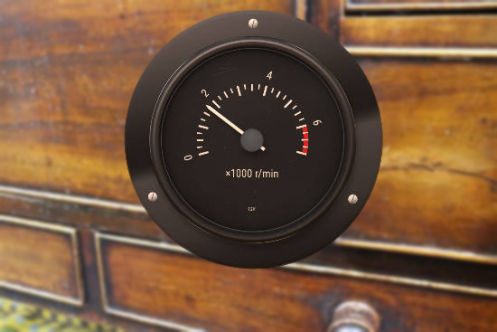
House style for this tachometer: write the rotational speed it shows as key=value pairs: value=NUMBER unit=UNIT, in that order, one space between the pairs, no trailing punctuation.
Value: value=1750 unit=rpm
